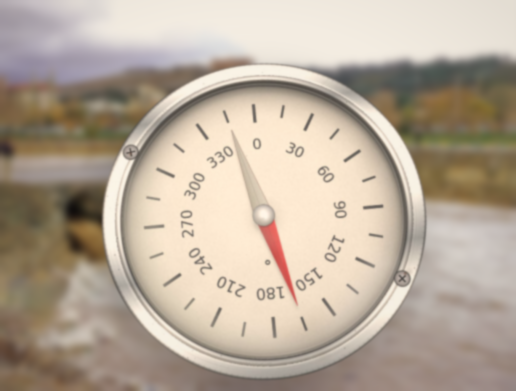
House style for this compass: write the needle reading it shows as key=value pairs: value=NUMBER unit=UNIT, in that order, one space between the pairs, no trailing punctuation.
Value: value=165 unit=°
